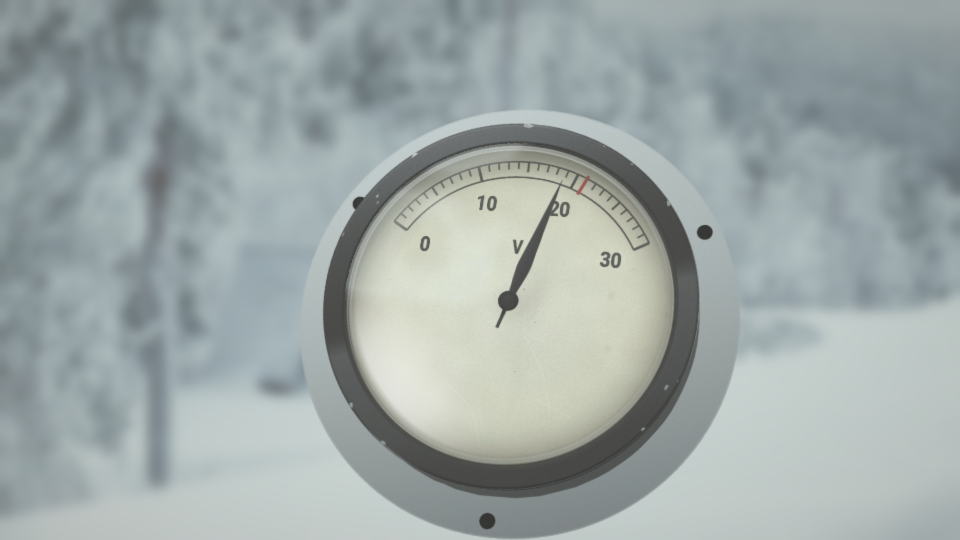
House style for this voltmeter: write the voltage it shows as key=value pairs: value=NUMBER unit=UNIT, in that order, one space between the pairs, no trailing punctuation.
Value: value=19 unit=V
